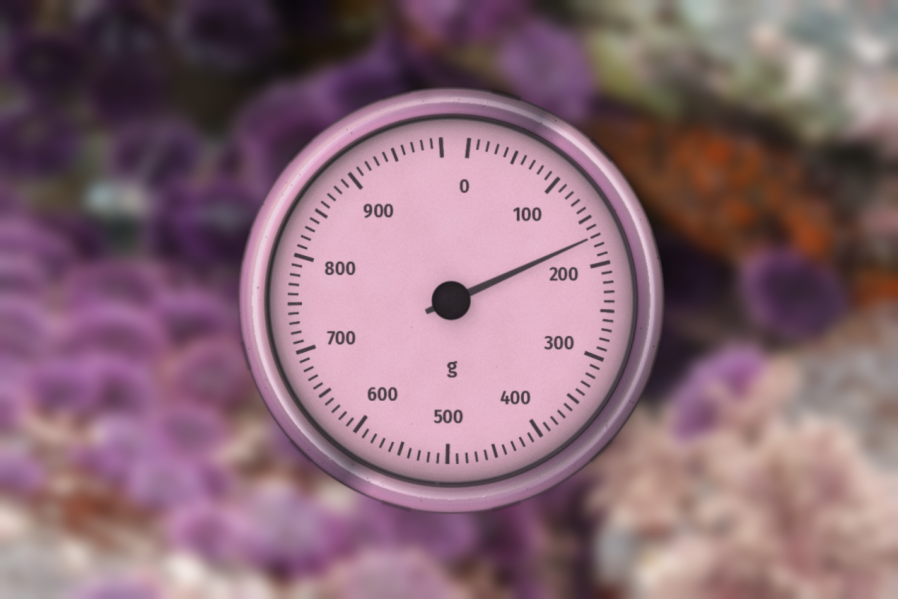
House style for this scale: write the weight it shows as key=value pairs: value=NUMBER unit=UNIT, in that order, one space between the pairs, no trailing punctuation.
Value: value=170 unit=g
